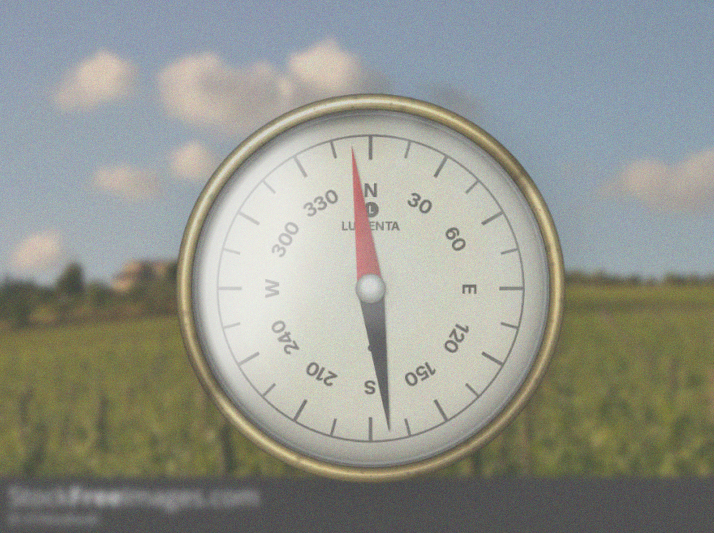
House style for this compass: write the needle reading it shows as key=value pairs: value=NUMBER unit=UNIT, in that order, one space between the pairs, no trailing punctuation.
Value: value=352.5 unit=°
